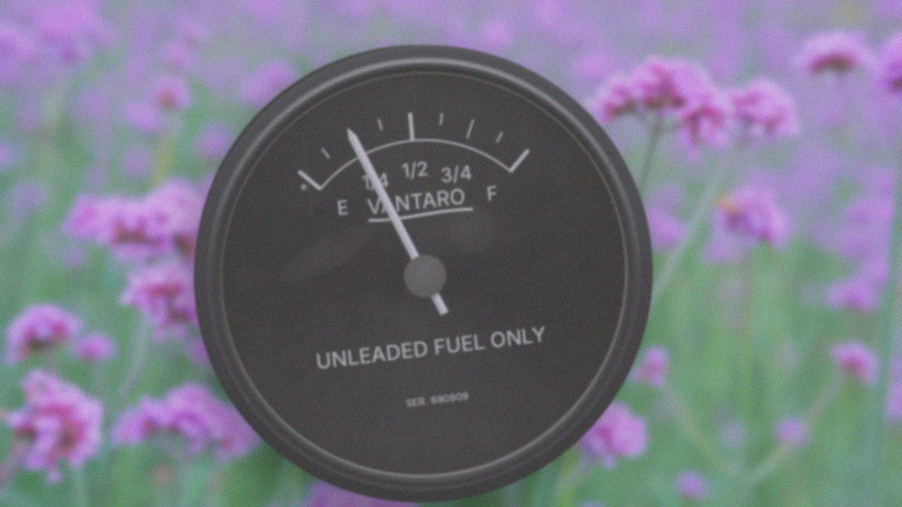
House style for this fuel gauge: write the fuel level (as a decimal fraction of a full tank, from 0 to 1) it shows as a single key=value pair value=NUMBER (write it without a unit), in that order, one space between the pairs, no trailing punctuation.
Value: value=0.25
